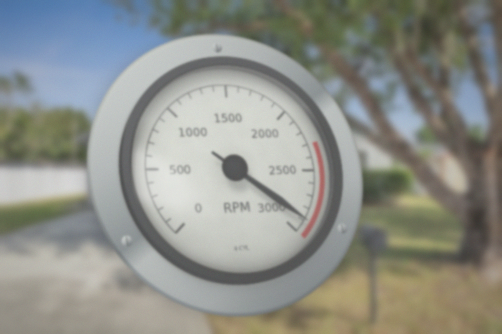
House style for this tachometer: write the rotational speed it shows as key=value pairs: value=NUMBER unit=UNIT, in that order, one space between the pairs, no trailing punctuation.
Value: value=2900 unit=rpm
